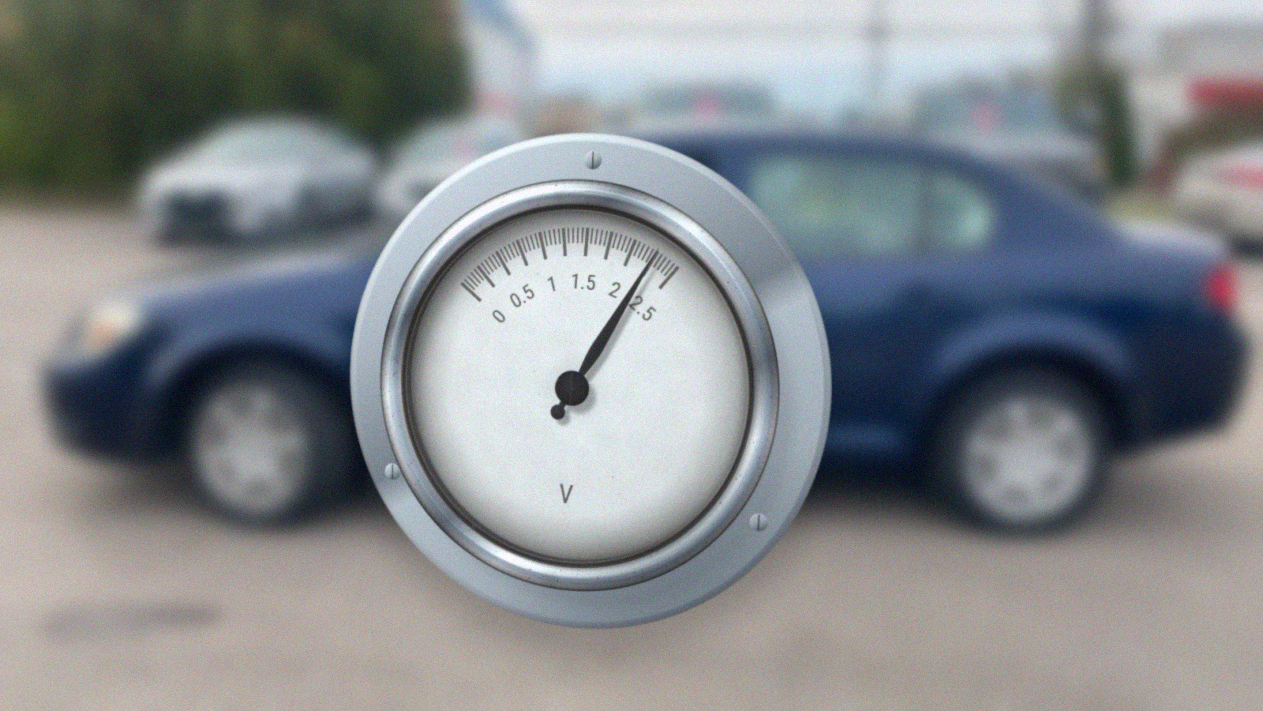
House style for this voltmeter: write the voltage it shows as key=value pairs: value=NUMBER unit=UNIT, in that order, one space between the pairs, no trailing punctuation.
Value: value=2.25 unit=V
